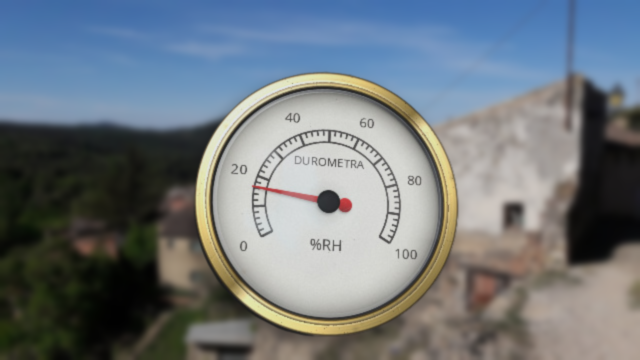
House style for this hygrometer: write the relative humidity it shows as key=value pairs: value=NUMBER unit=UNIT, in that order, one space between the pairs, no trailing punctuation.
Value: value=16 unit=%
